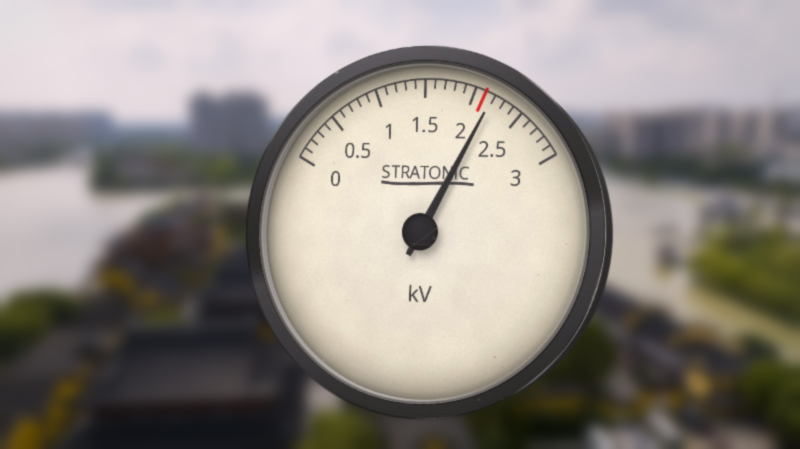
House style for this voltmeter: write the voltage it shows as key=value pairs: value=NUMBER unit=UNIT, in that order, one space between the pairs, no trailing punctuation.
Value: value=2.2 unit=kV
